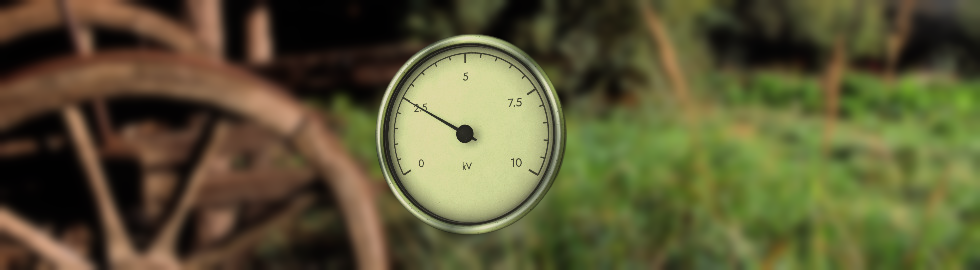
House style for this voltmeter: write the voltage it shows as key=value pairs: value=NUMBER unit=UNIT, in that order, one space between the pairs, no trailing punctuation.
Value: value=2.5 unit=kV
